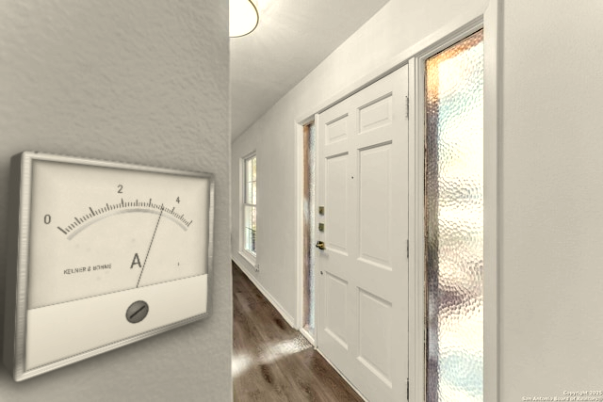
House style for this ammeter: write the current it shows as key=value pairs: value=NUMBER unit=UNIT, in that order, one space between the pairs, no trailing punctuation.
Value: value=3.5 unit=A
